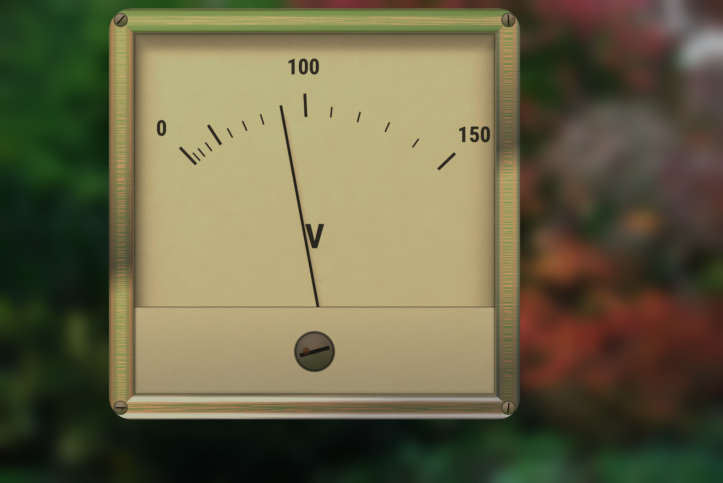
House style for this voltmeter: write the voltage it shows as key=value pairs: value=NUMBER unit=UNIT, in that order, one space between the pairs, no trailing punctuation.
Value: value=90 unit=V
